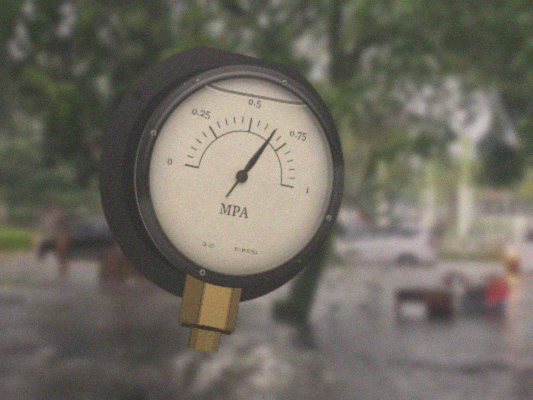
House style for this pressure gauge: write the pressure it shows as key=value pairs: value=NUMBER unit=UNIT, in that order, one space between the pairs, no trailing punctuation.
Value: value=0.65 unit=MPa
